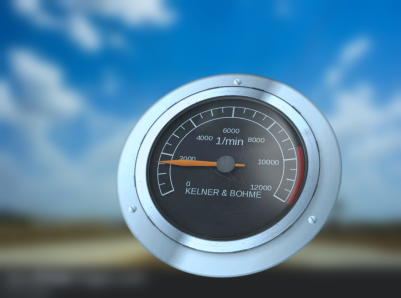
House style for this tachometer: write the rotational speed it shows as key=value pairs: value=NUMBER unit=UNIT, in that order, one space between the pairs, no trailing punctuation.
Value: value=1500 unit=rpm
